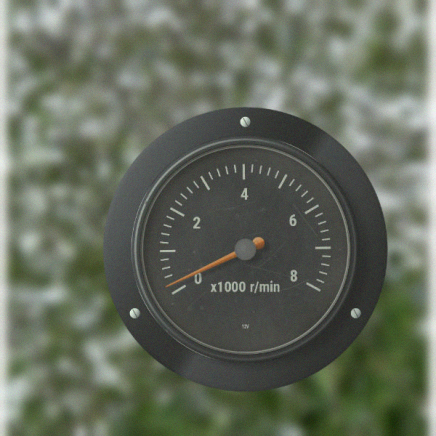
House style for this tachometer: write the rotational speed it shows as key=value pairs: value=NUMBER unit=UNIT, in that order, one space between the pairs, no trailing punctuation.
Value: value=200 unit=rpm
